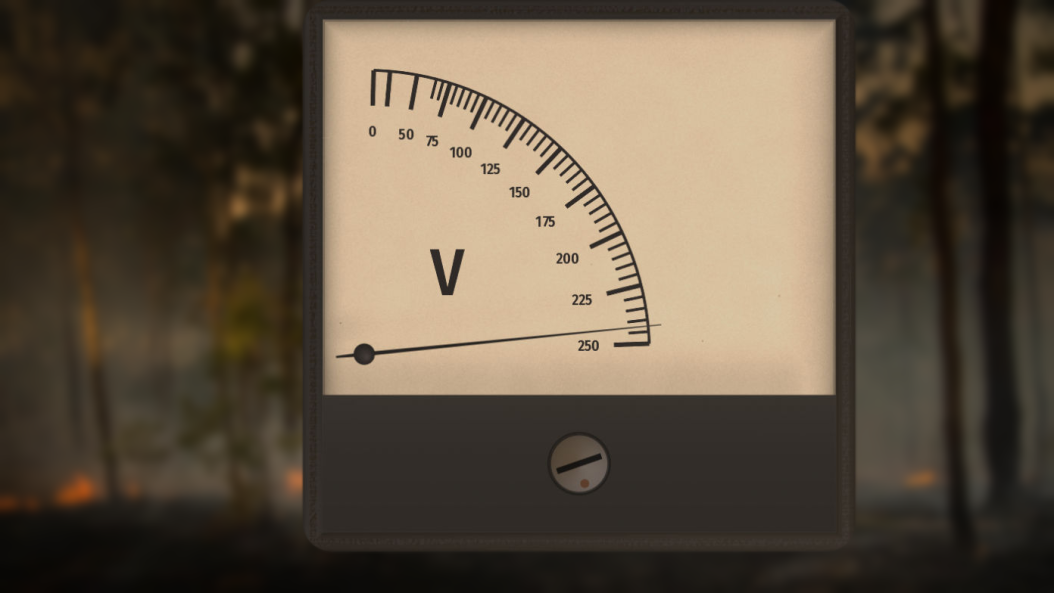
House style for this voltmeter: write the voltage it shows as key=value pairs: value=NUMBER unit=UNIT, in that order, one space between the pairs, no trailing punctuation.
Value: value=242.5 unit=V
